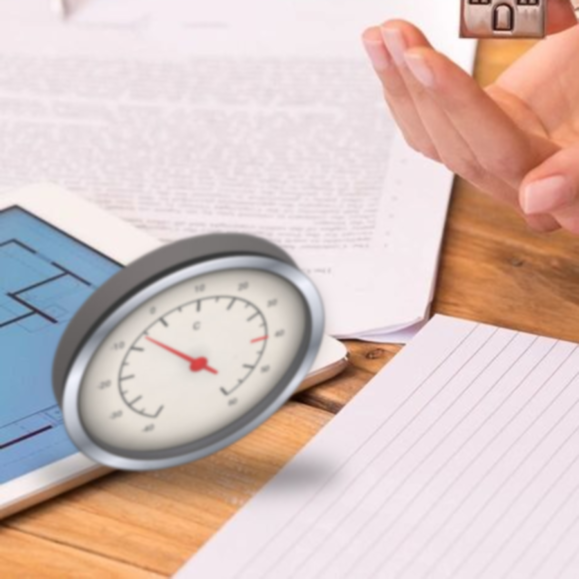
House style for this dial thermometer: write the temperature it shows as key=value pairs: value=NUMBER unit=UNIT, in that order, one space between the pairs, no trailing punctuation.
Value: value=-5 unit=°C
